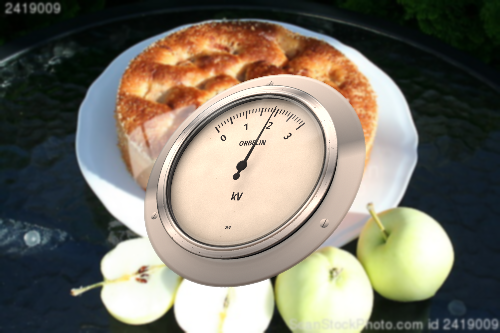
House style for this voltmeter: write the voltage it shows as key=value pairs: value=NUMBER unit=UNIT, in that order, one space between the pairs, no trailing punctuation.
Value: value=2 unit=kV
